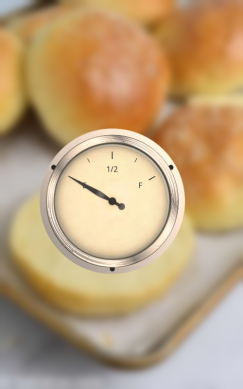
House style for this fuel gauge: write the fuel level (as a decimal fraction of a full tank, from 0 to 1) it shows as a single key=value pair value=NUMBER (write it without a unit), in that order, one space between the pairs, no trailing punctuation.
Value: value=0
